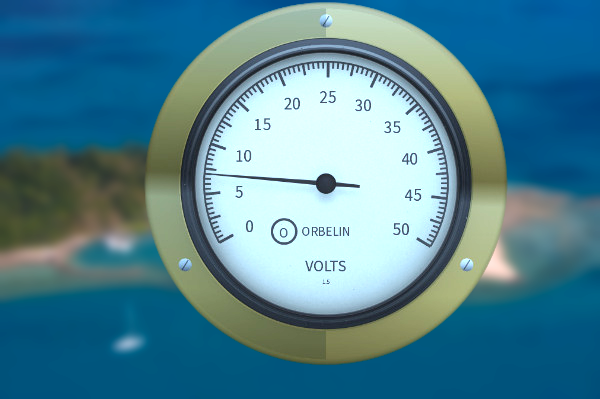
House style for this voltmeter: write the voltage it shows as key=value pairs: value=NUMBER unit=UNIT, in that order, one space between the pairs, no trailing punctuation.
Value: value=7 unit=V
